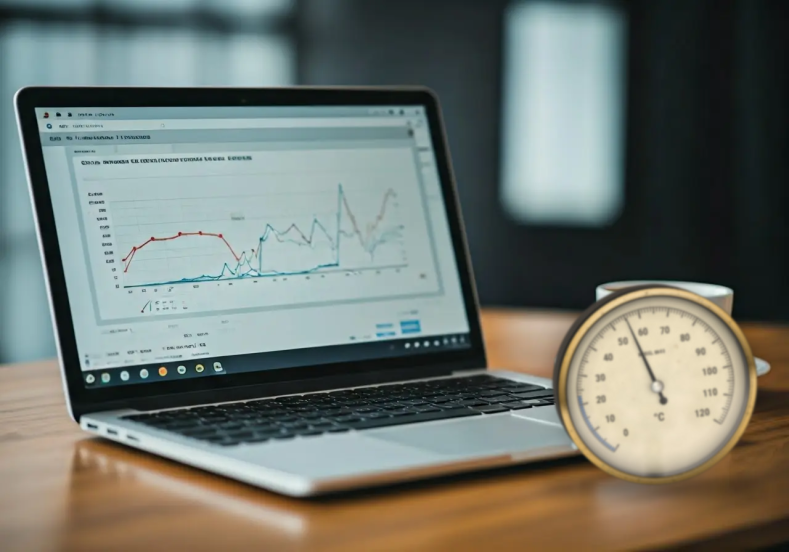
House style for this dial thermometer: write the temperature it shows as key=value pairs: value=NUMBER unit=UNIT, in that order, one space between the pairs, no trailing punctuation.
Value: value=55 unit=°C
